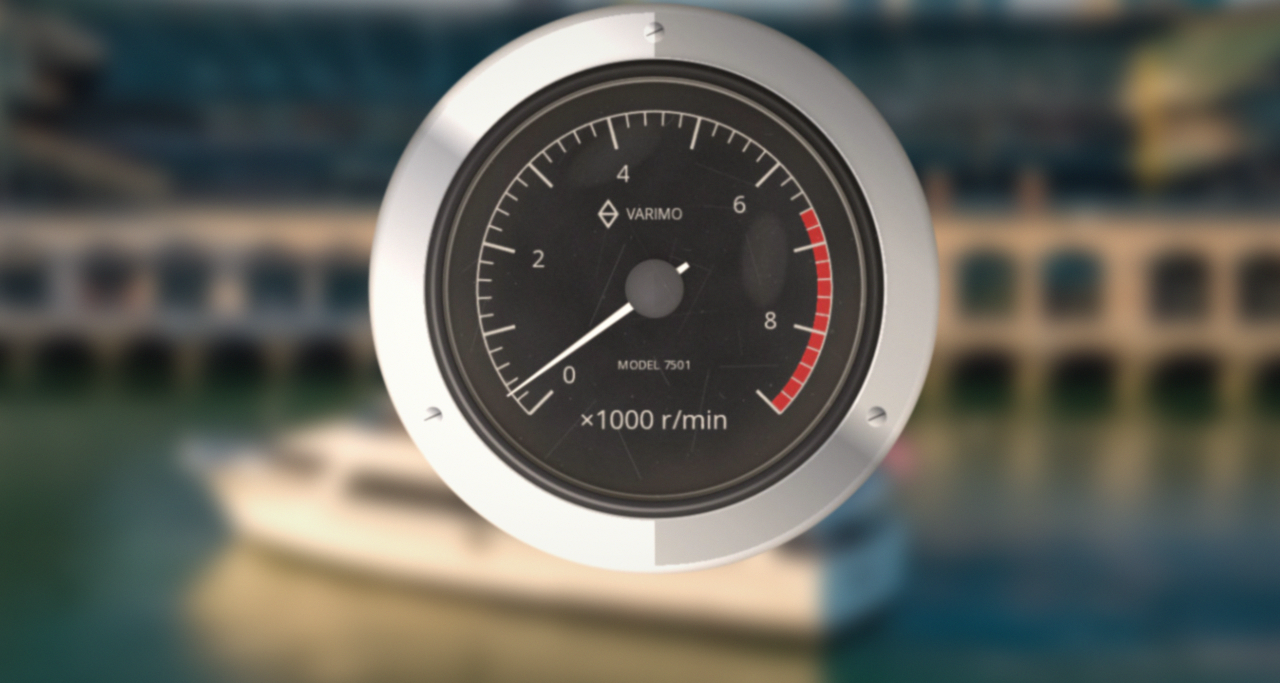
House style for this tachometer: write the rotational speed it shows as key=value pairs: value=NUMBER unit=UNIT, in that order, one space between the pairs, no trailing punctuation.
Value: value=300 unit=rpm
